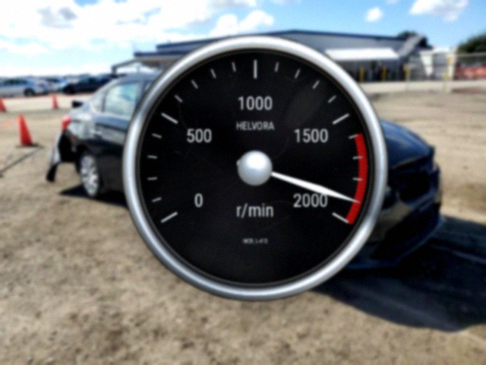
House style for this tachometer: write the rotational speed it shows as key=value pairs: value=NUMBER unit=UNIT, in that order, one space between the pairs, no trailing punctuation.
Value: value=1900 unit=rpm
